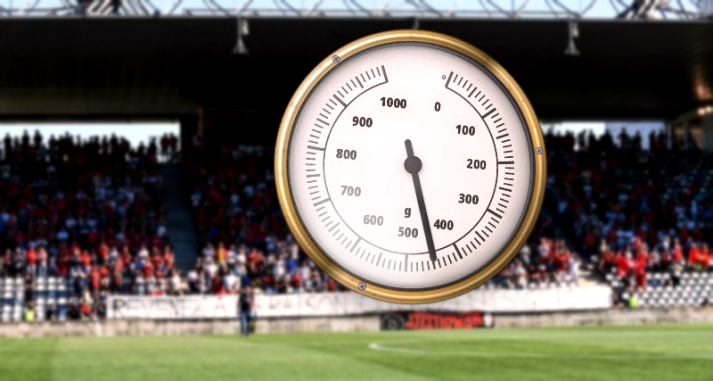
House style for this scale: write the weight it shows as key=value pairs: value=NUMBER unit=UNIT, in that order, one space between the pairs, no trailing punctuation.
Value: value=450 unit=g
